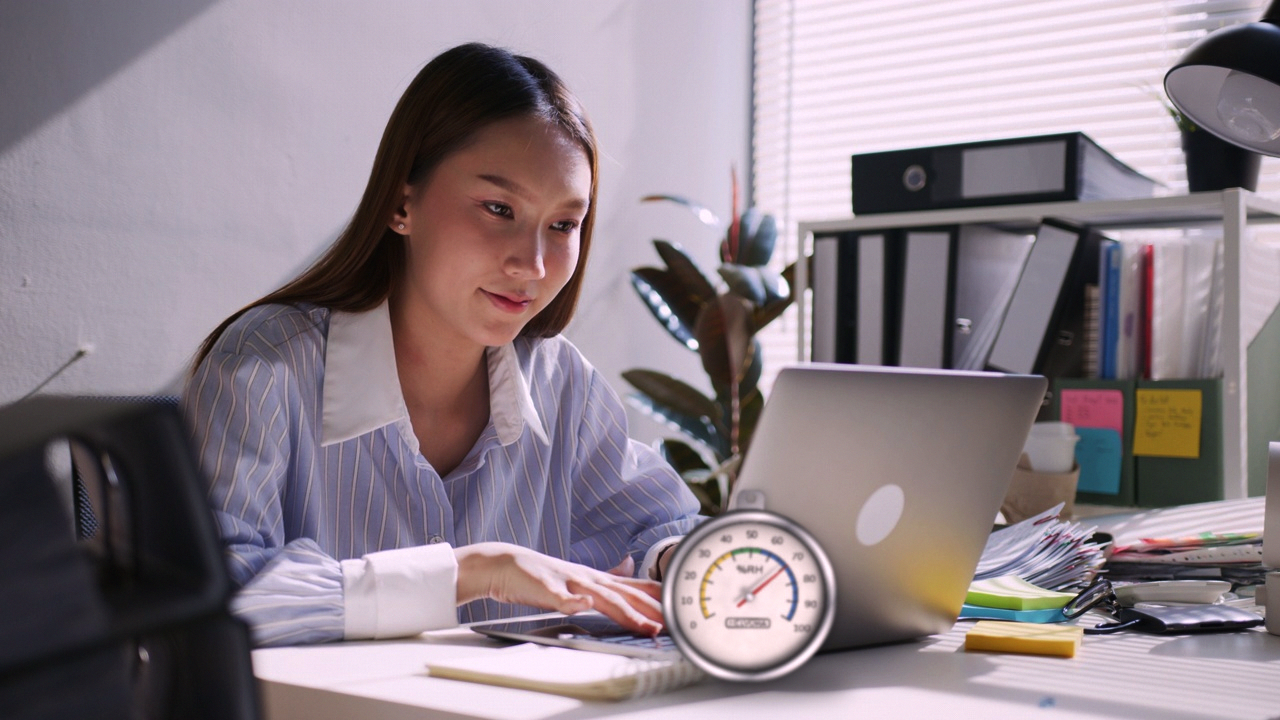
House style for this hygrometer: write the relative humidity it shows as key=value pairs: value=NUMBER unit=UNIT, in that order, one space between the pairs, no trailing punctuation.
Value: value=70 unit=%
